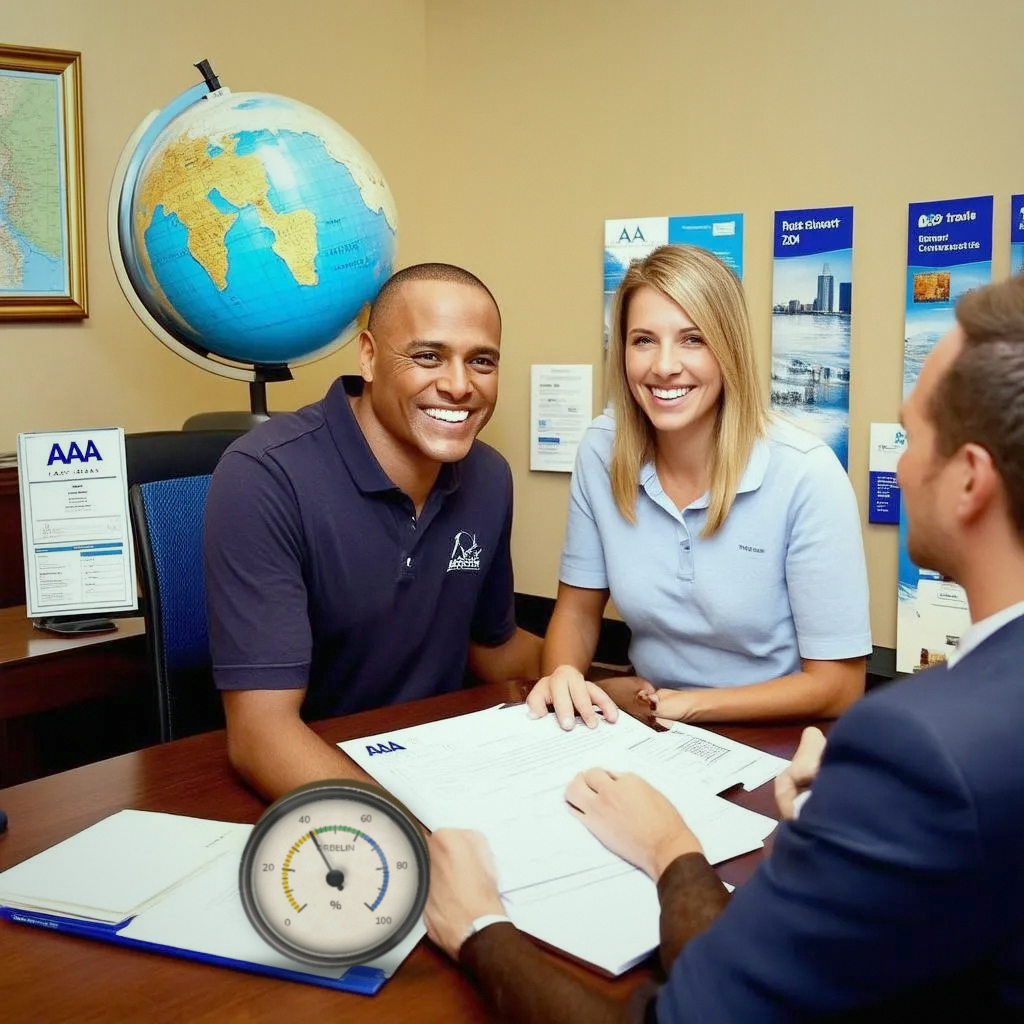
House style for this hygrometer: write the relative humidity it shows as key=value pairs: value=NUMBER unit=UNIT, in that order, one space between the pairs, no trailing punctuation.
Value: value=40 unit=%
